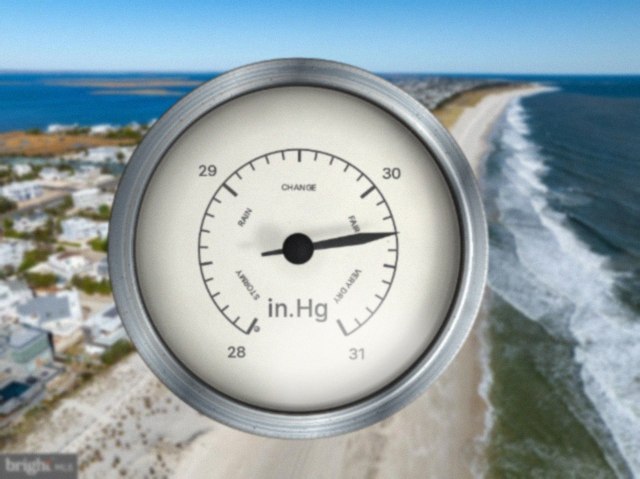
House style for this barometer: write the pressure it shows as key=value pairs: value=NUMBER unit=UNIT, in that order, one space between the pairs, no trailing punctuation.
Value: value=30.3 unit=inHg
